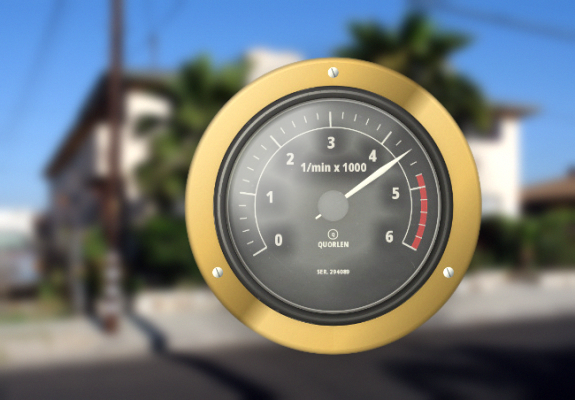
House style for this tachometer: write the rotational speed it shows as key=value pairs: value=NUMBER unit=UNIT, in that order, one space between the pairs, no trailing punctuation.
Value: value=4400 unit=rpm
